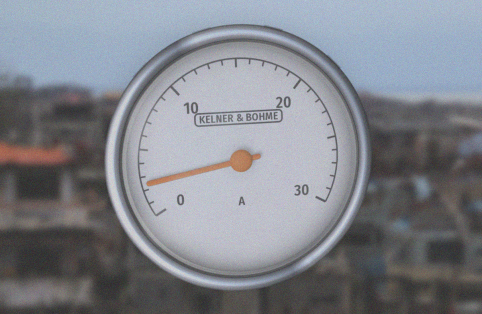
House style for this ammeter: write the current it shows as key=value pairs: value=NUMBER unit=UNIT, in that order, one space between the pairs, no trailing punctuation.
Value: value=2.5 unit=A
